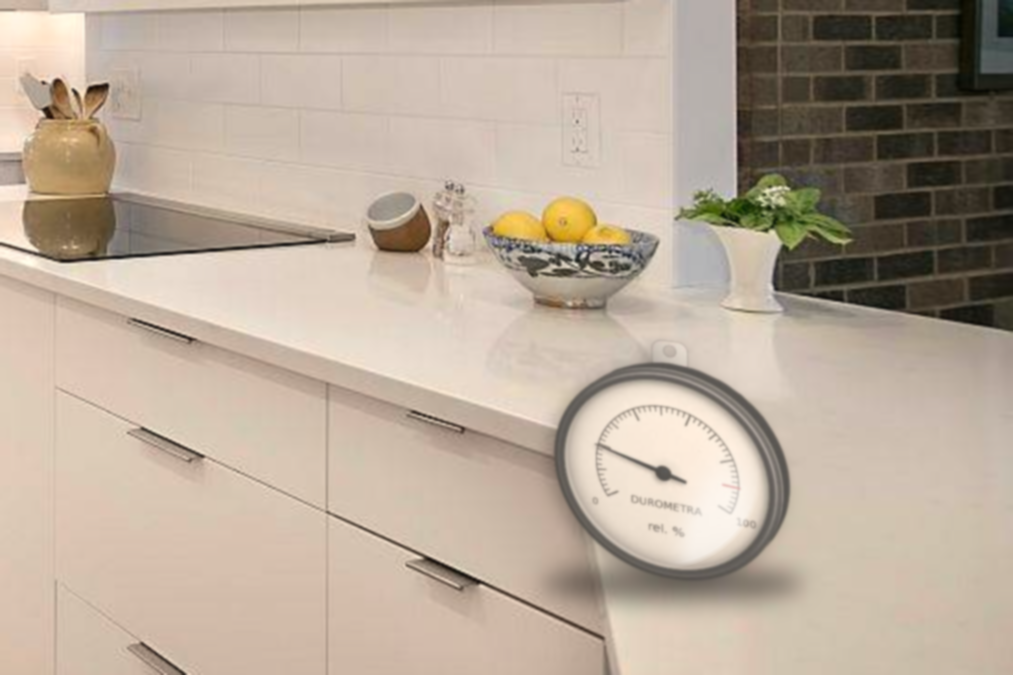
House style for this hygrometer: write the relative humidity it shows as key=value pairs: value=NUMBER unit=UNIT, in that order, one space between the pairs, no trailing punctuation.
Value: value=20 unit=%
